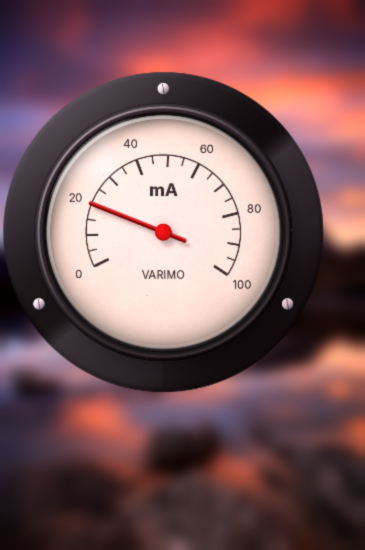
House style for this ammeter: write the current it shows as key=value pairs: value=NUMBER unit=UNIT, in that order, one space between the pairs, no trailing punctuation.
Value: value=20 unit=mA
